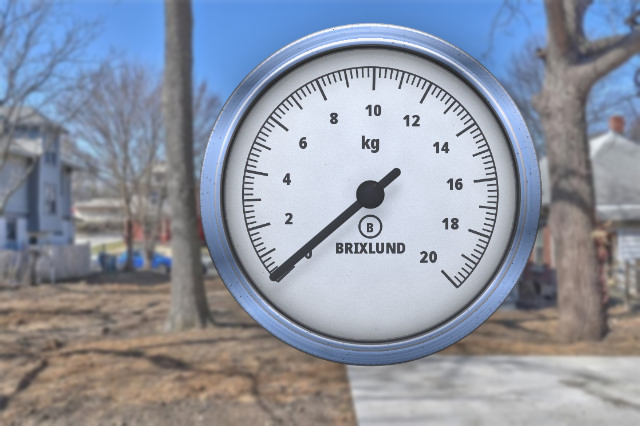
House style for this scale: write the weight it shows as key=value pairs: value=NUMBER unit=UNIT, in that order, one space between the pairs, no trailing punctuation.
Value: value=0.2 unit=kg
